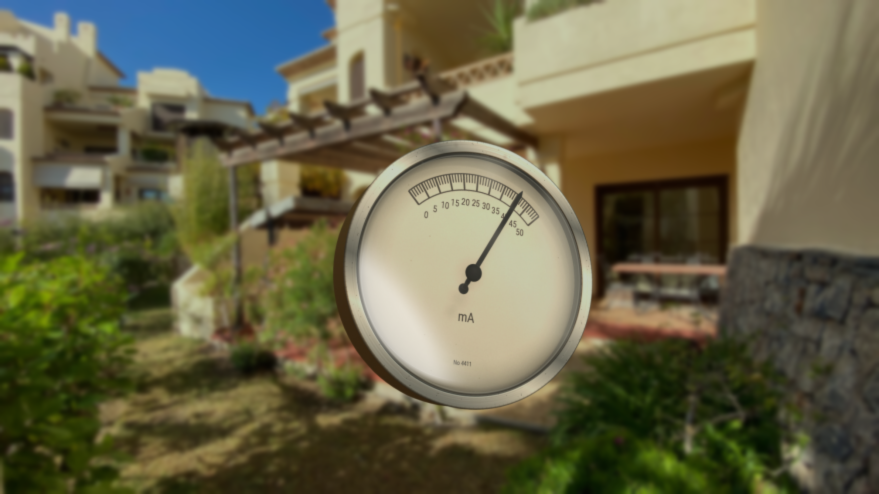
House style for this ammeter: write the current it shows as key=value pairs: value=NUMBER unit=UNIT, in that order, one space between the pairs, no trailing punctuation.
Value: value=40 unit=mA
